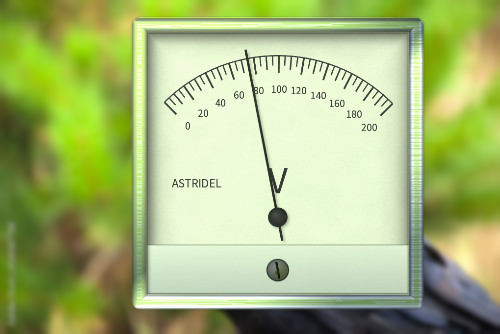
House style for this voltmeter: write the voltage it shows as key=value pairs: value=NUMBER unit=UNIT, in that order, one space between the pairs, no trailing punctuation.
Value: value=75 unit=V
